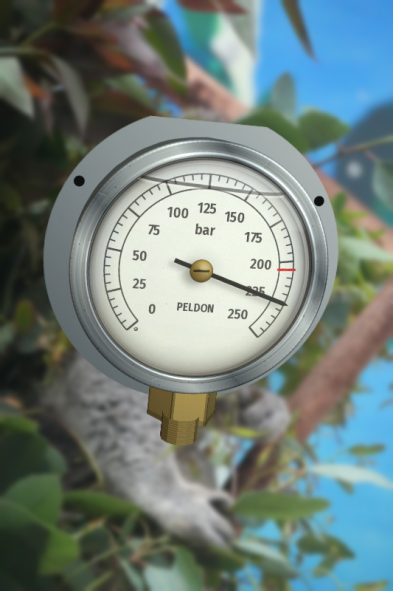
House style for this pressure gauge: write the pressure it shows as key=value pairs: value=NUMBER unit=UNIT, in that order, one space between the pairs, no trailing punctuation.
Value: value=225 unit=bar
